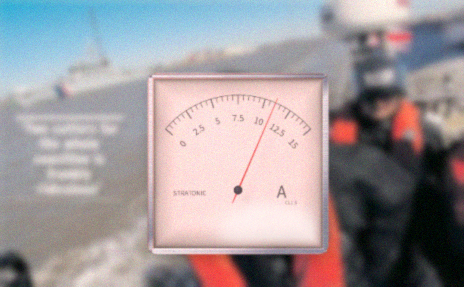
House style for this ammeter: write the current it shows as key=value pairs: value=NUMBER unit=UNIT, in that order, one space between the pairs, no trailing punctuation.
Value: value=11 unit=A
